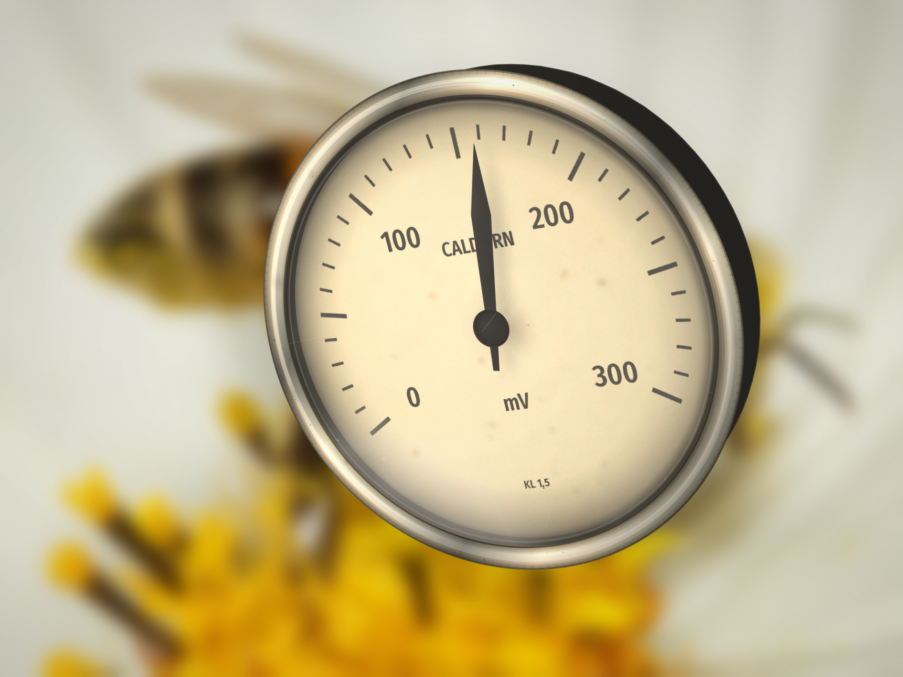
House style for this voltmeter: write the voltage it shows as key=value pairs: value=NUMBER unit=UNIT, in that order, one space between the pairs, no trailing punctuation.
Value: value=160 unit=mV
